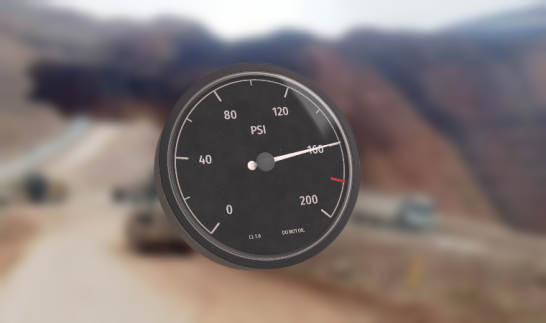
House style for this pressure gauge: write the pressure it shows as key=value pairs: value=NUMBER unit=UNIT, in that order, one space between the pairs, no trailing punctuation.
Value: value=160 unit=psi
